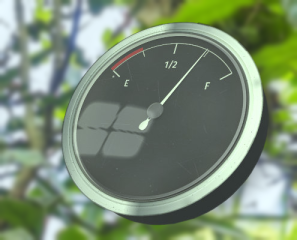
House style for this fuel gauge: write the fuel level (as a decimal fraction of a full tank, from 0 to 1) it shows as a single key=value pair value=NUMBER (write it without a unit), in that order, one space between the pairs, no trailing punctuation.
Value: value=0.75
